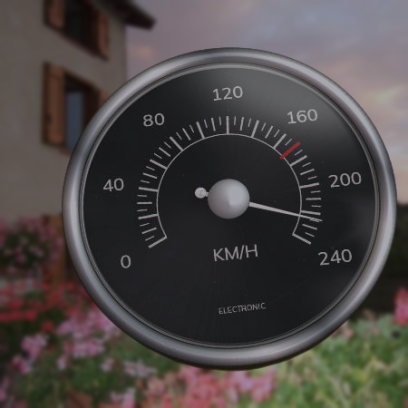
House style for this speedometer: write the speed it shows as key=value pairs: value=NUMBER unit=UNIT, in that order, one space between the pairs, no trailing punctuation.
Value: value=225 unit=km/h
